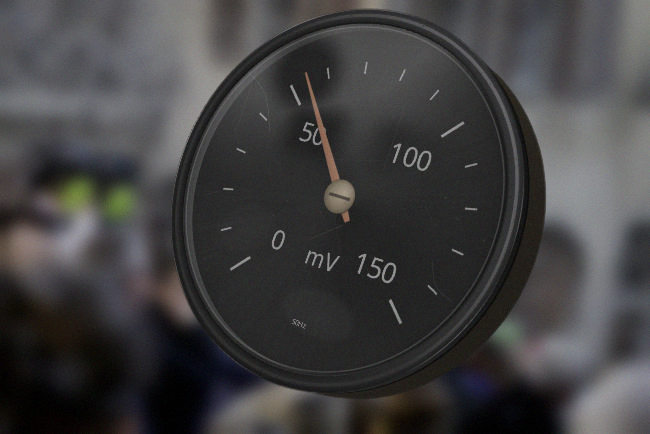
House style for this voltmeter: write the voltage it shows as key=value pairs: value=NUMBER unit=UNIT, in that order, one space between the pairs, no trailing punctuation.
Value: value=55 unit=mV
